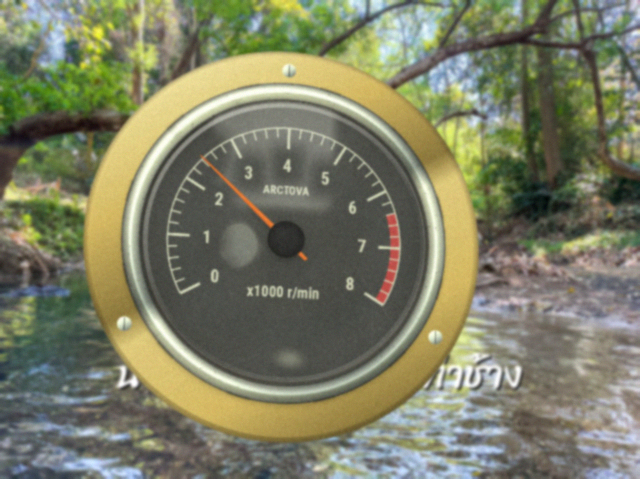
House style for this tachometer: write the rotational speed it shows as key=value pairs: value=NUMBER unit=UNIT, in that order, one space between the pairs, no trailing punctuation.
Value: value=2400 unit=rpm
